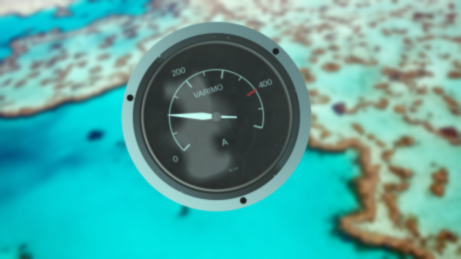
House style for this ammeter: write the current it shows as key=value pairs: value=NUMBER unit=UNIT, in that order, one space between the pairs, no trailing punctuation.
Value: value=100 unit=A
